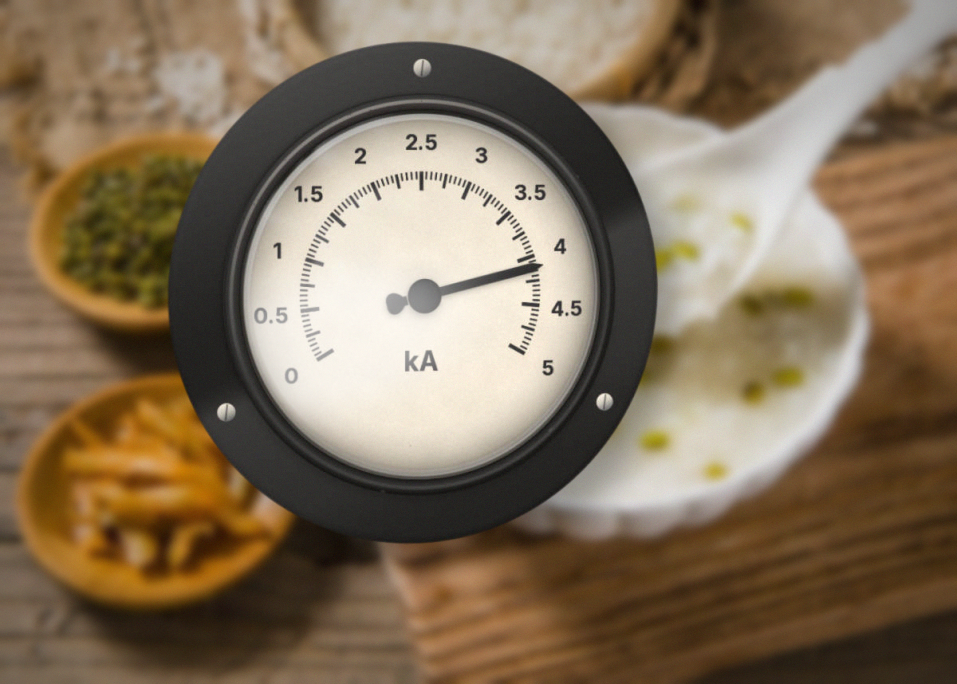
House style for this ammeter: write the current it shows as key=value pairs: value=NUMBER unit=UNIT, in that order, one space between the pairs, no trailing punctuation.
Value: value=4.1 unit=kA
